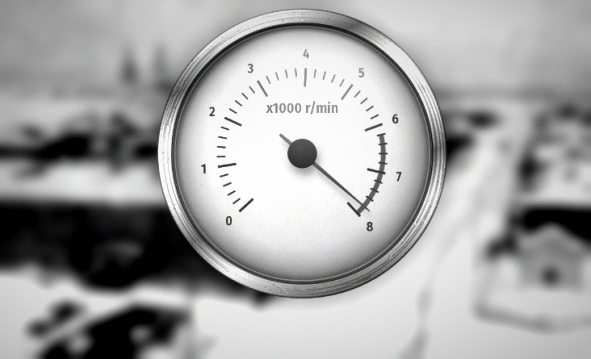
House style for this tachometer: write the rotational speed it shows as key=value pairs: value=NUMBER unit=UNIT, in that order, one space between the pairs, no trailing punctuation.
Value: value=7800 unit=rpm
